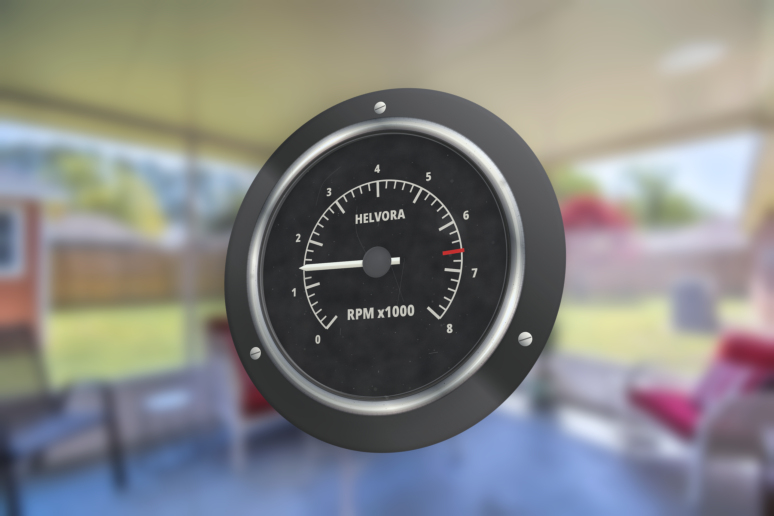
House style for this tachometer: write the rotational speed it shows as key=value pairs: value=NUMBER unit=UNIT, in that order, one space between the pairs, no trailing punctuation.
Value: value=1400 unit=rpm
